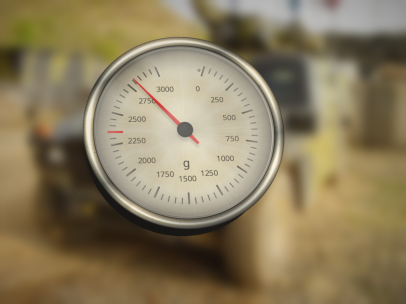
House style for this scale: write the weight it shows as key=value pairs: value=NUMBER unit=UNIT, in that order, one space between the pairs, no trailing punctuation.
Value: value=2800 unit=g
